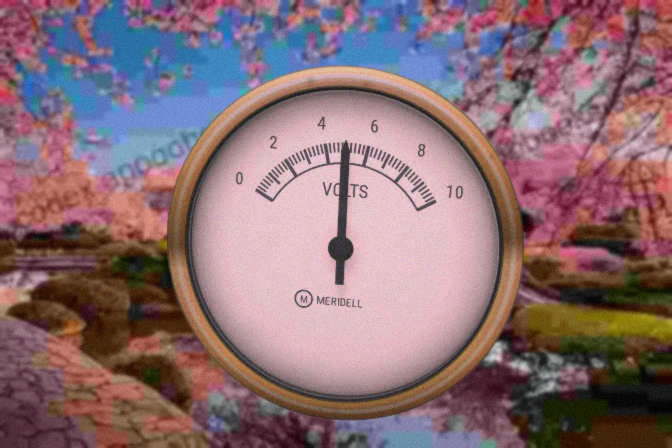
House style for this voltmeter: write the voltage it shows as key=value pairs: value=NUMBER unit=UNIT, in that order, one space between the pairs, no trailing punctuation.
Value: value=5 unit=V
